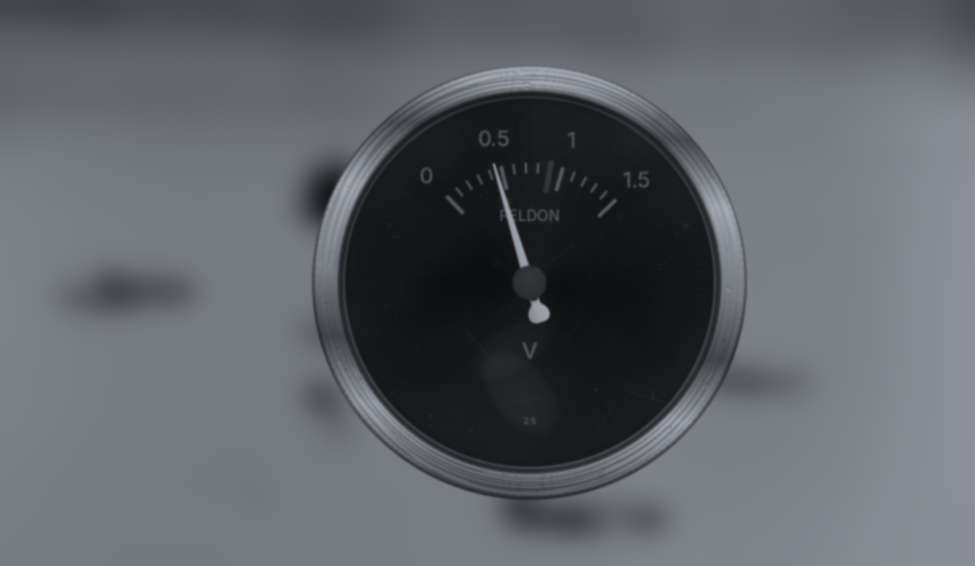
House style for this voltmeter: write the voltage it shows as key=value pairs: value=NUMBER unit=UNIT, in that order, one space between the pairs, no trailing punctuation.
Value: value=0.45 unit=V
